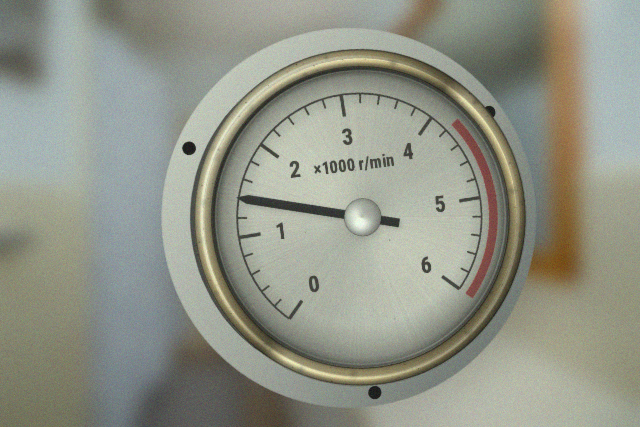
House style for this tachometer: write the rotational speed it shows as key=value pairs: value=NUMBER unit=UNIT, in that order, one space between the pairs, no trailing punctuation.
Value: value=1400 unit=rpm
